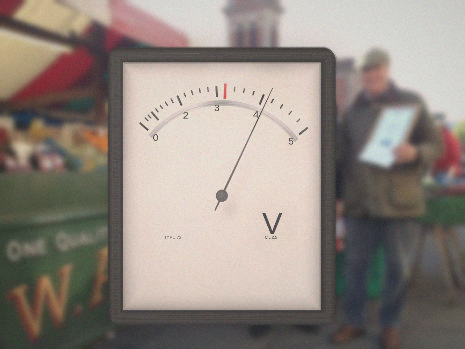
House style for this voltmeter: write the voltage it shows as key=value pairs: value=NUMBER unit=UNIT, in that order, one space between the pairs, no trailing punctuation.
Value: value=4.1 unit=V
